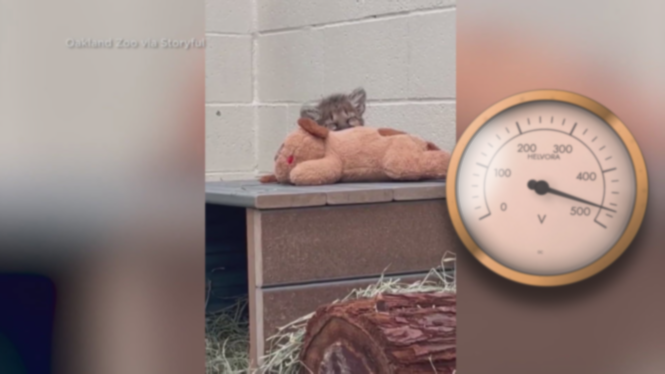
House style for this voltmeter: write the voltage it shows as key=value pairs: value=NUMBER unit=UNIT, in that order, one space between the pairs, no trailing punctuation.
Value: value=470 unit=V
